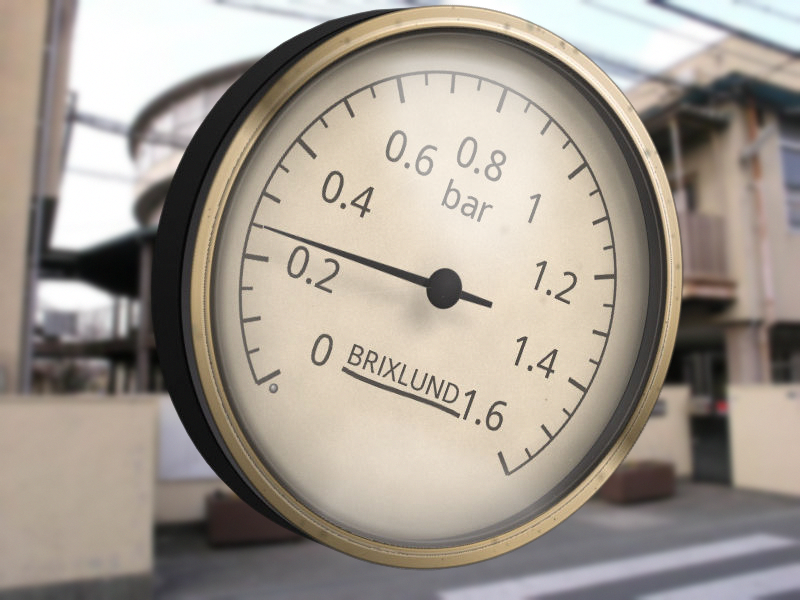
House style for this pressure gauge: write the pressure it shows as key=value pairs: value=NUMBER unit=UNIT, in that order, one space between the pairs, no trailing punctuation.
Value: value=0.25 unit=bar
